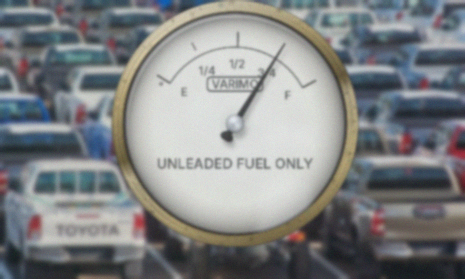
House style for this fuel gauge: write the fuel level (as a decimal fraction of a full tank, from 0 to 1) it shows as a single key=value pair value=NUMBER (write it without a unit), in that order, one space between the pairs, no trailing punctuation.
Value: value=0.75
